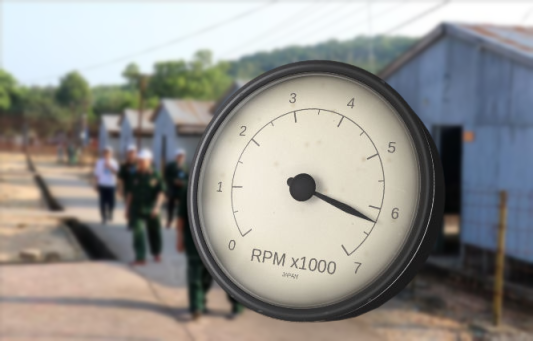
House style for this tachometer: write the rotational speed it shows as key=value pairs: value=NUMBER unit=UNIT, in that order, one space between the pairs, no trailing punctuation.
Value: value=6250 unit=rpm
